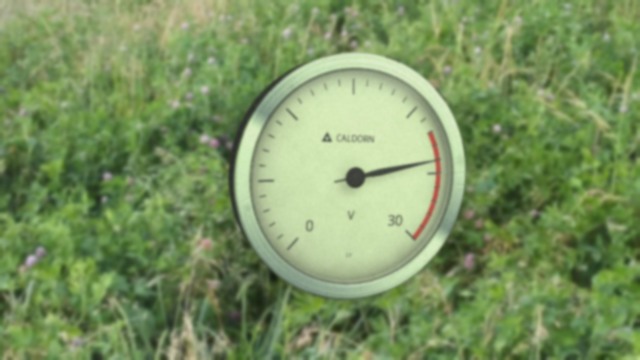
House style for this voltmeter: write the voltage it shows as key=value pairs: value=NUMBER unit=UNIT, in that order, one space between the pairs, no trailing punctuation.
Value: value=24 unit=V
